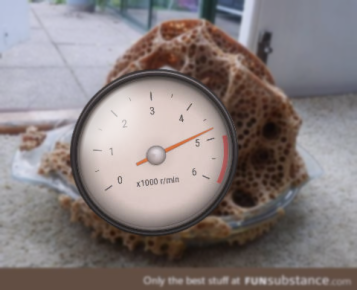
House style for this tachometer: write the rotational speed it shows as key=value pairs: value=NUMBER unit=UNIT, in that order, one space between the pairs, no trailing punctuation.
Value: value=4750 unit=rpm
